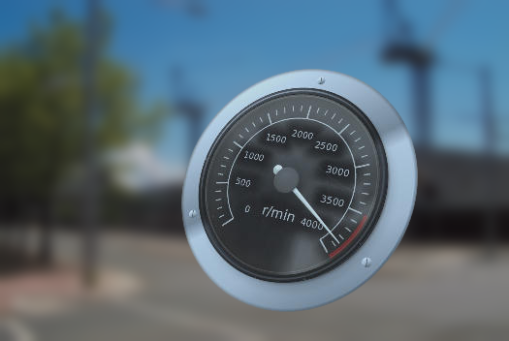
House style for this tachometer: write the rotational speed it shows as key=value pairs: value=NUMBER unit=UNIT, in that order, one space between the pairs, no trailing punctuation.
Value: value=3850 unit=rpm
